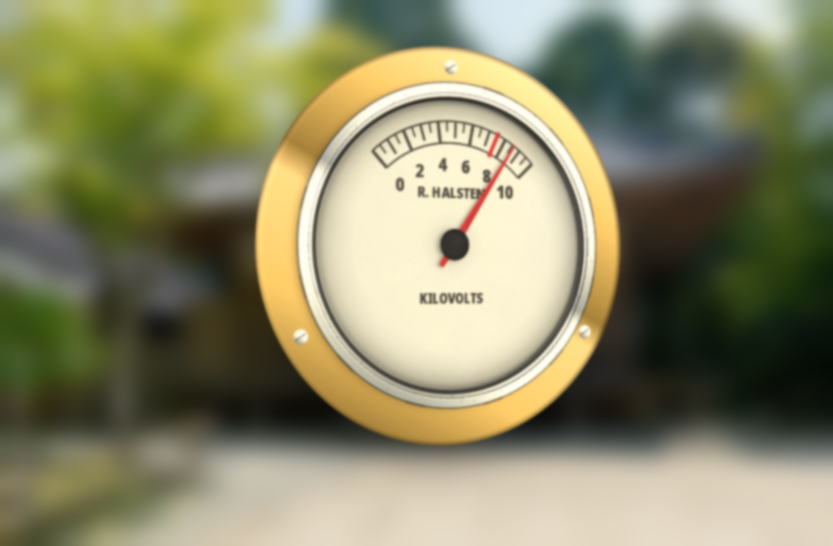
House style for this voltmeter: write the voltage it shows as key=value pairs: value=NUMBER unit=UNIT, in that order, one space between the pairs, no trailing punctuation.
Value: value=8.5 unit=kV
